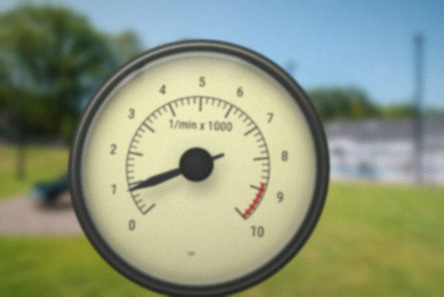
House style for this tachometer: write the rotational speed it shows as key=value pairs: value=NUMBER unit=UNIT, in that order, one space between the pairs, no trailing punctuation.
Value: value=800 unit=rpm
